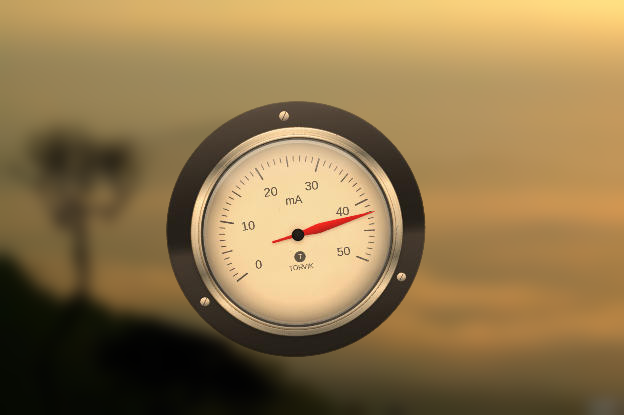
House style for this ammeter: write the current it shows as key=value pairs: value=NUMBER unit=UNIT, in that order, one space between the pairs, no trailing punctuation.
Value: value=42 unit=mA
